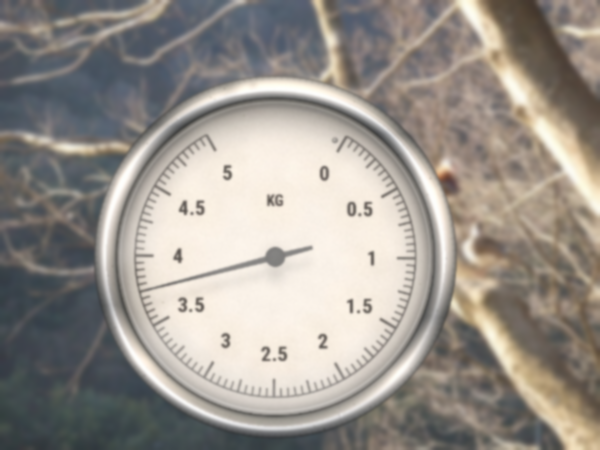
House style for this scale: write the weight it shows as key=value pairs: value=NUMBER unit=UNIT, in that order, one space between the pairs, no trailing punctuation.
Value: value=3.75 unit=kg
